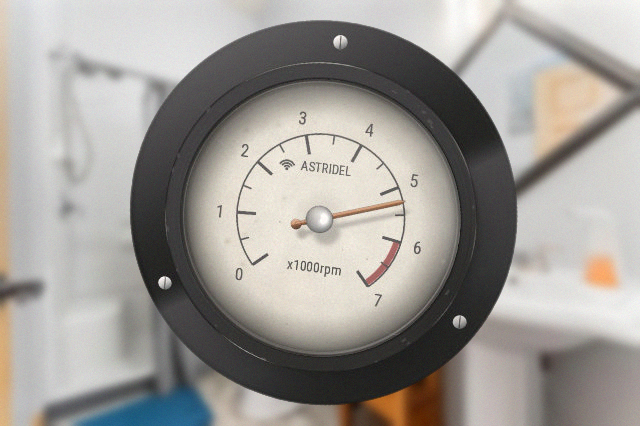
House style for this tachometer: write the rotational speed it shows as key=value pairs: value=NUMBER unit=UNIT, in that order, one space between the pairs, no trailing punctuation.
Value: value=5250 unit=rpm
